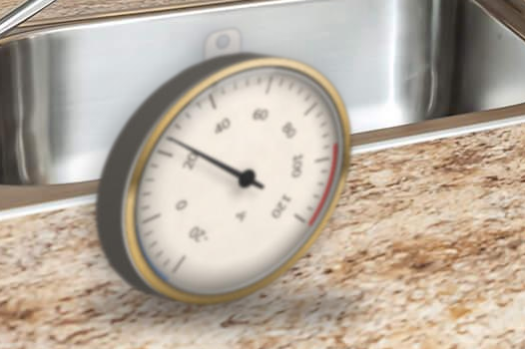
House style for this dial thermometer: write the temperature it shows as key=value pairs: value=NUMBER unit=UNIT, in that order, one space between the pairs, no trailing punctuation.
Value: value=24 unit=°F
